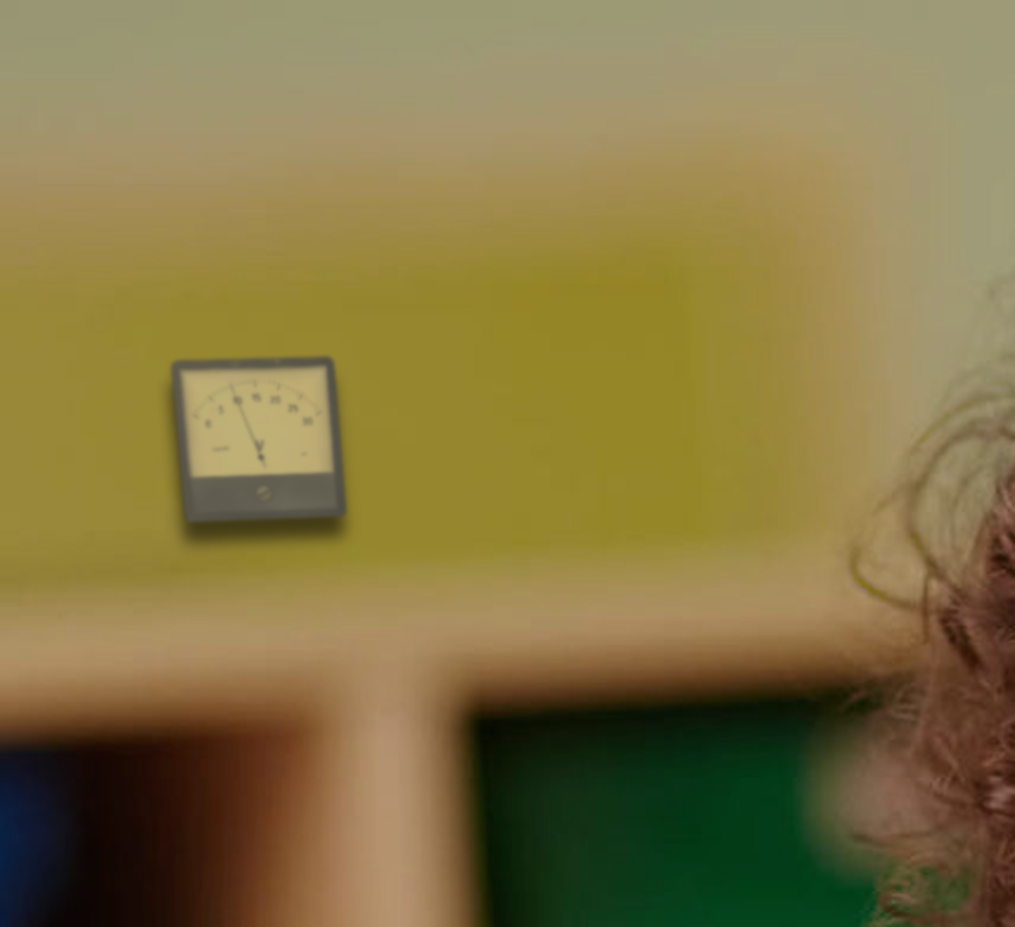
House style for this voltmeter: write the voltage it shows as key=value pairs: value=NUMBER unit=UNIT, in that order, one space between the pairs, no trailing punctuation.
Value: value=10 unit=V
